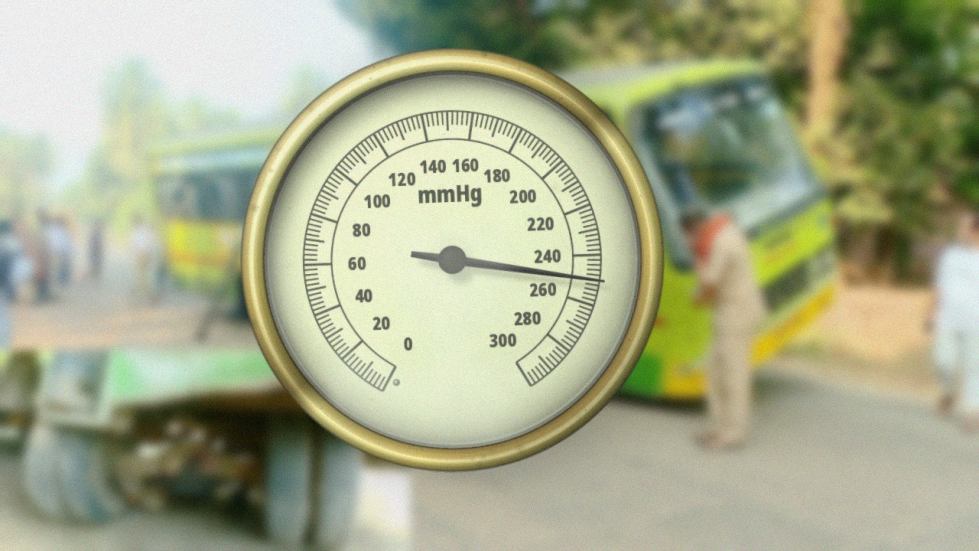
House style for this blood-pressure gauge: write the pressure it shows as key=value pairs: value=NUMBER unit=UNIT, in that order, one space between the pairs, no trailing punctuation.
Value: value=250 unit=mmHg
